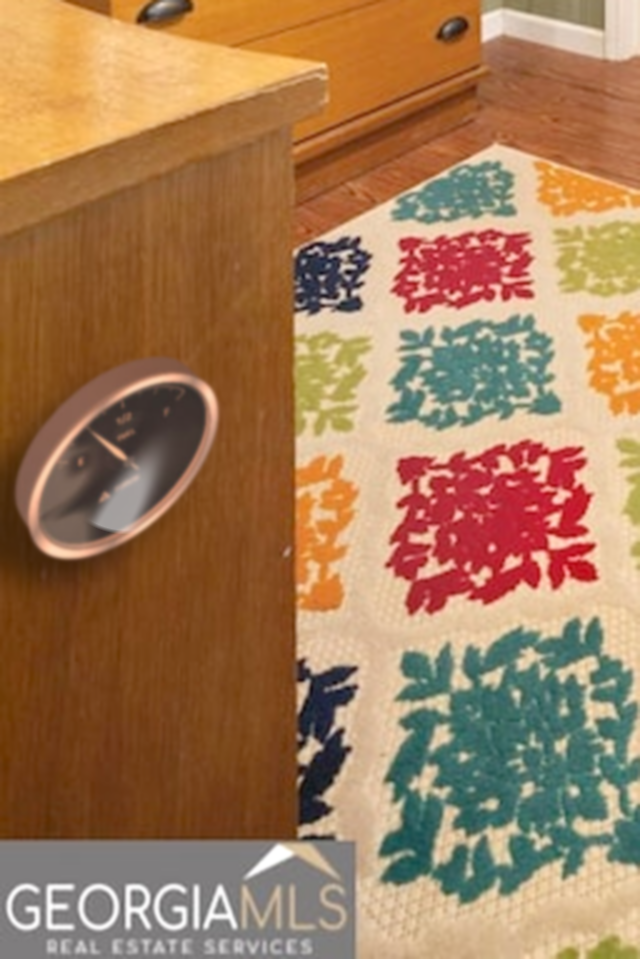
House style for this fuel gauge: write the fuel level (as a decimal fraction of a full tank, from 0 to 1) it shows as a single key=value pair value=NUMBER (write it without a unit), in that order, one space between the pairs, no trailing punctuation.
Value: value=0.25
